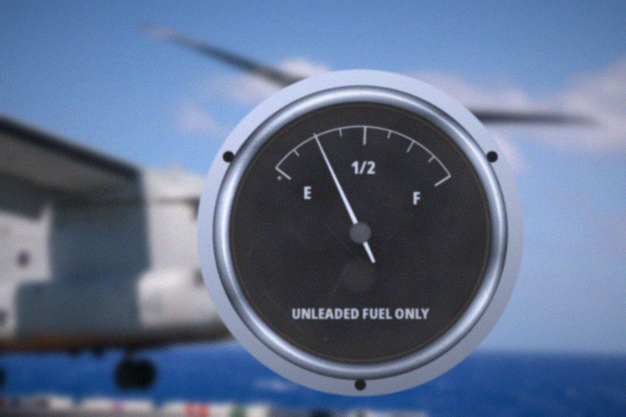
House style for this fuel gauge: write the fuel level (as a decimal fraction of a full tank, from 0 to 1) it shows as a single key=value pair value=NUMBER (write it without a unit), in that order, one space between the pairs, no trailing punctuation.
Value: value=0.25
